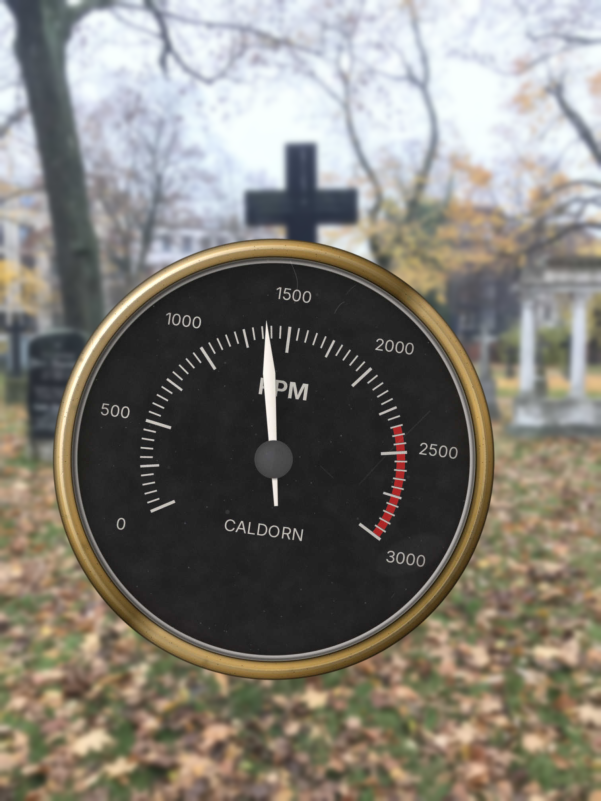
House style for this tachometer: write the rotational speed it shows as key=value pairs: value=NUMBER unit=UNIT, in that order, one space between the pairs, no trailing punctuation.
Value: value=1375 unit=rpm
